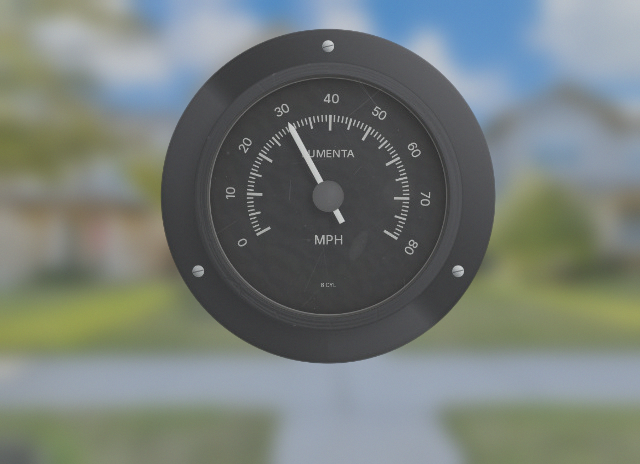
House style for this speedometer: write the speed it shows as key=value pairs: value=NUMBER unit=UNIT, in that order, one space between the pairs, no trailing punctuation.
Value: value=30 unit=mph
